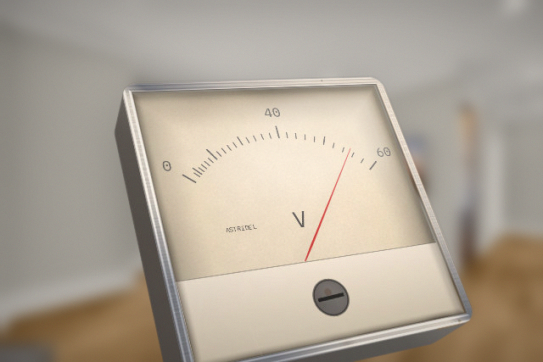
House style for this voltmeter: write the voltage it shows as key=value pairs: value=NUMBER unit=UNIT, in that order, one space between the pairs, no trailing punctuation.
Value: value=55 unit=V
